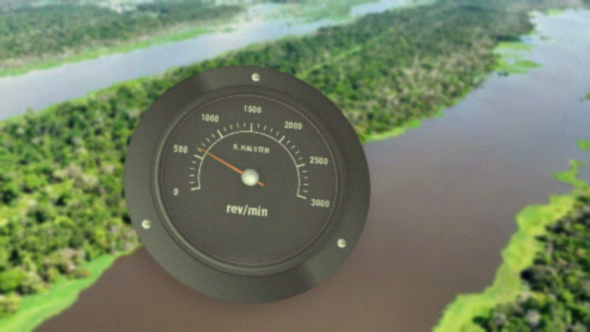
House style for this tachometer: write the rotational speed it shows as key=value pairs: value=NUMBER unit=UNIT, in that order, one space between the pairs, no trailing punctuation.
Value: value=600 unit=rpm
